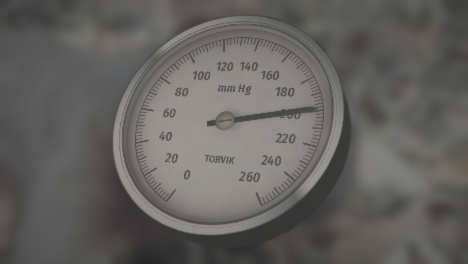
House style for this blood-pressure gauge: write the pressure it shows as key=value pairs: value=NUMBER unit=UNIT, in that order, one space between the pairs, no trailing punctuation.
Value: value=200 unit=mmHg
